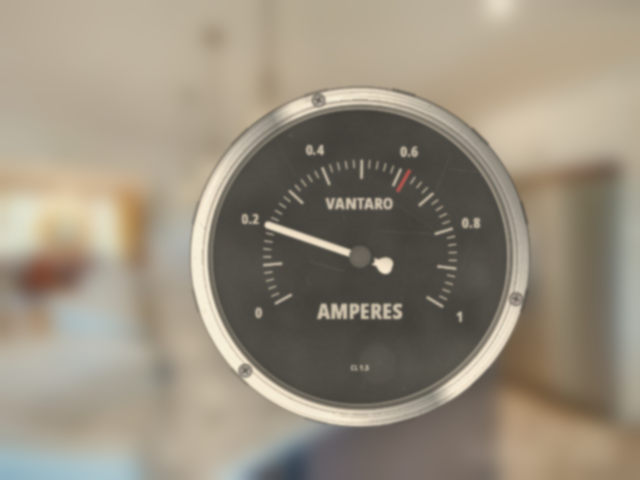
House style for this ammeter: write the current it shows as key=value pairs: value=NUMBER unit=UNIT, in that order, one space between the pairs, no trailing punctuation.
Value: value=0.2 unit=A
